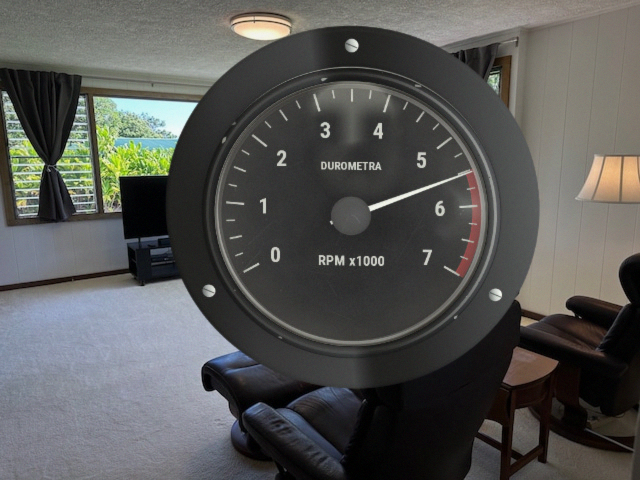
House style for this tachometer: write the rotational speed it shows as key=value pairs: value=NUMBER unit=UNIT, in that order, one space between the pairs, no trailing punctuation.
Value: value=5500 unit=rpm
